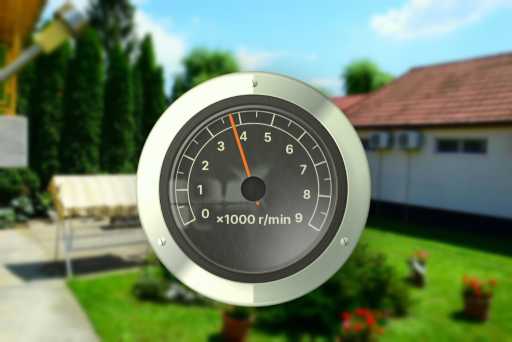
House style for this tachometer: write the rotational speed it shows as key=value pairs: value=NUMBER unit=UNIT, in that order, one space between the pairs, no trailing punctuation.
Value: value=3750 unit=rpm
